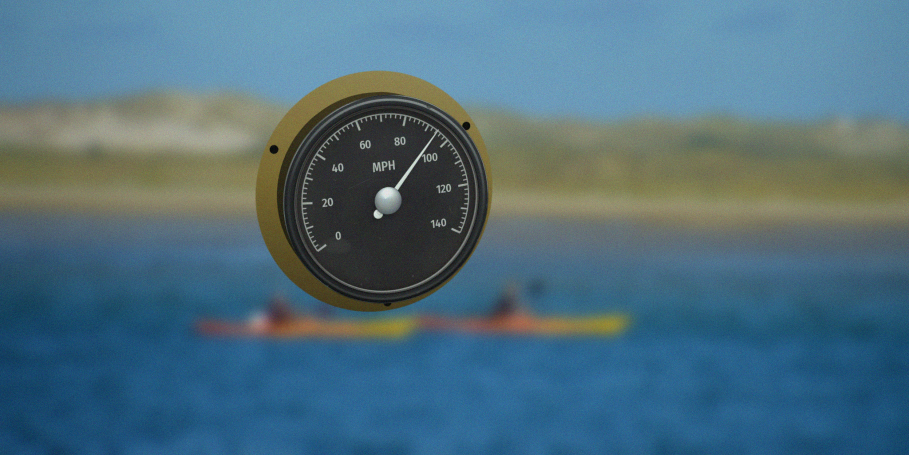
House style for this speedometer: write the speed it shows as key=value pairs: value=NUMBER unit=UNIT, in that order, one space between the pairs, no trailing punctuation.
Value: value=94 unit=mph
